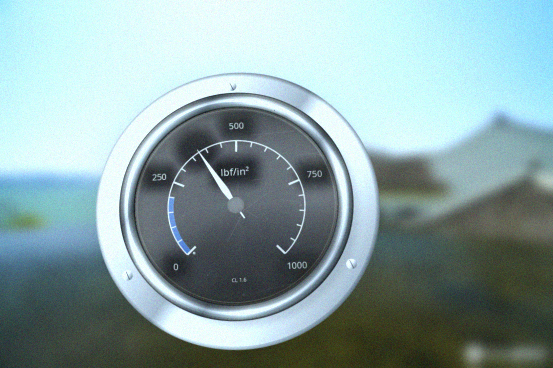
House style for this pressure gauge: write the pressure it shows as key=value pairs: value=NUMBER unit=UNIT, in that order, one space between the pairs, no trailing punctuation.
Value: value=375 unit=psi
